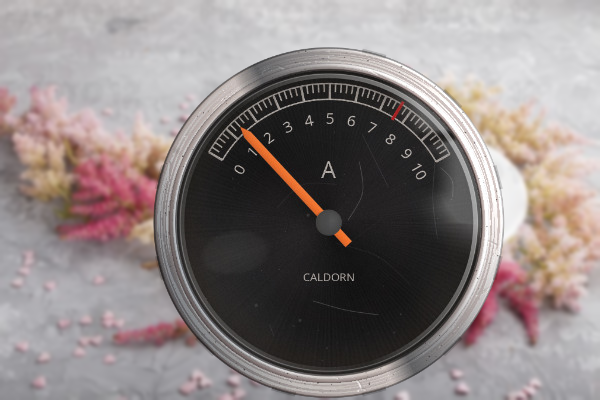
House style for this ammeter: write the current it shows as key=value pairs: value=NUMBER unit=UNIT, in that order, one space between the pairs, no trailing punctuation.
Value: value=1.4 unit=A
